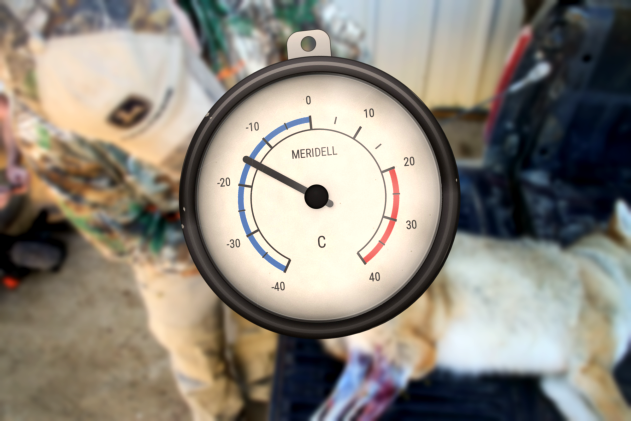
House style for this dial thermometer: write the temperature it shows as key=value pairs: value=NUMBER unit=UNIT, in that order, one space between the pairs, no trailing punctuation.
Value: value=-15 unit=°C
